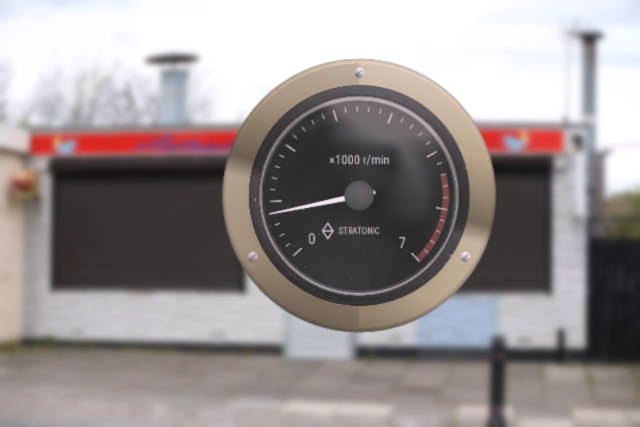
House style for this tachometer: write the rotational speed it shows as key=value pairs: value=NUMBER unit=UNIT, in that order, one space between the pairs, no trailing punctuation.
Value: value=800 unit=rpm
